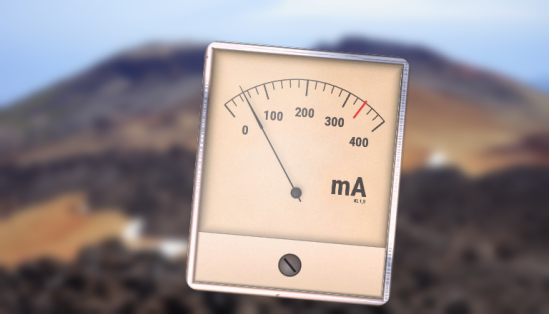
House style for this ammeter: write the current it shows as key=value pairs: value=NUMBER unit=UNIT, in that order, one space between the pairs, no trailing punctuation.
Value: value=50 unit=mA
